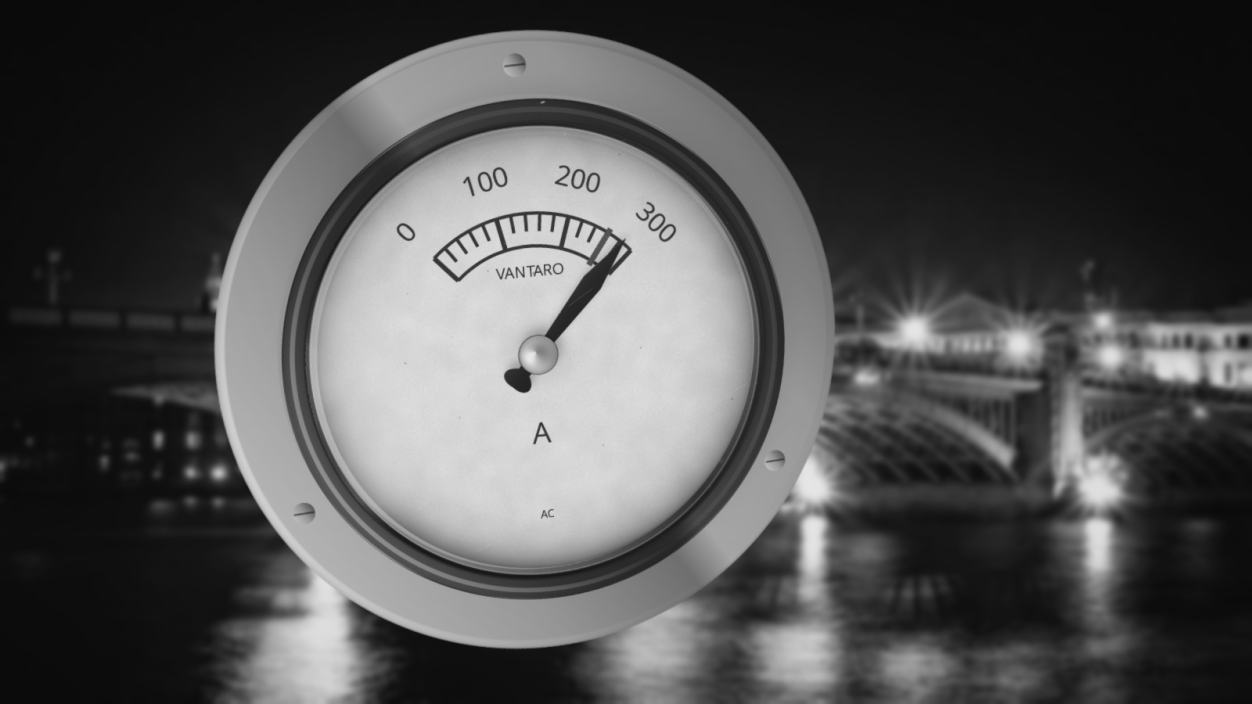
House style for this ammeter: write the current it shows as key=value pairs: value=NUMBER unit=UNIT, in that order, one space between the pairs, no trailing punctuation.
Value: value=280 unit=A
